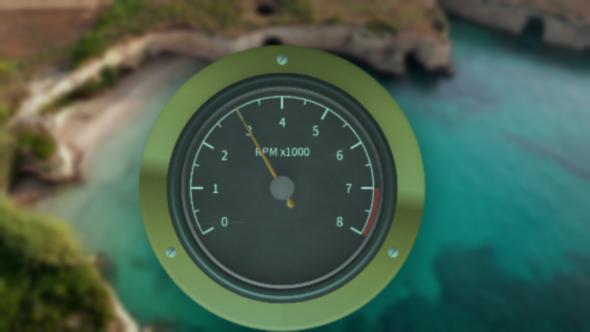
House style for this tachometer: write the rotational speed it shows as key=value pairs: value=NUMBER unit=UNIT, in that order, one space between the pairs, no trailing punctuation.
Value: value=3000 unit=rpm
